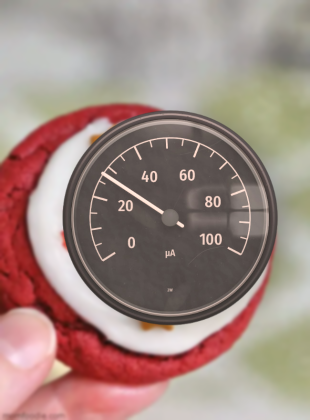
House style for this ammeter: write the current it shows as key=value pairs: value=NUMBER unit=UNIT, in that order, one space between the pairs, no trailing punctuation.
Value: value=27.5 unit=µA
